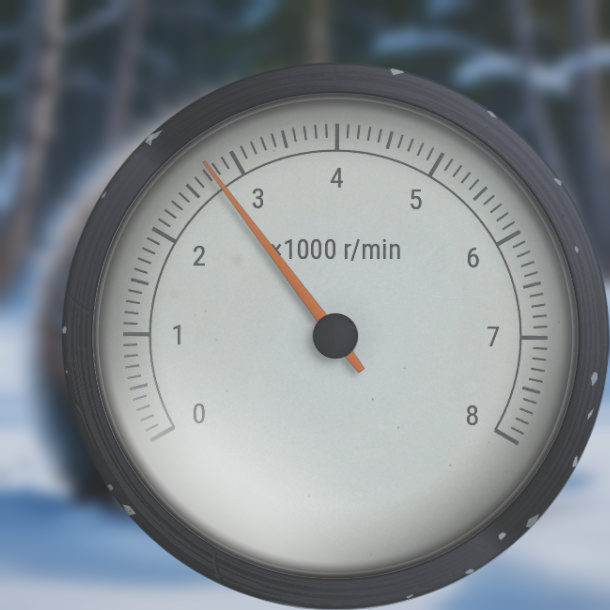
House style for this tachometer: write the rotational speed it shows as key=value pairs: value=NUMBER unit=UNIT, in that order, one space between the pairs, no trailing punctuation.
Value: value=2750 unit=rpm
